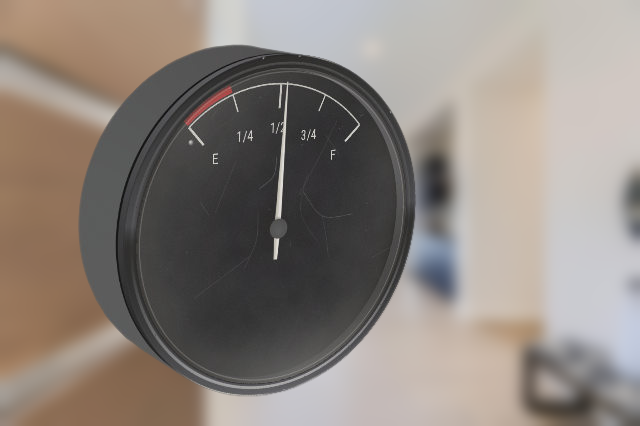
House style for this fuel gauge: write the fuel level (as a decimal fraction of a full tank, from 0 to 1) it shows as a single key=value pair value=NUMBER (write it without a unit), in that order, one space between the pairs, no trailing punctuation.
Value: value=0.5
